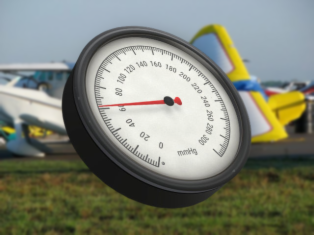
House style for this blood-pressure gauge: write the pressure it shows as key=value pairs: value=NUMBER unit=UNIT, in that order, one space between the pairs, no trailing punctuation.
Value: value=60 unit=mmHg
